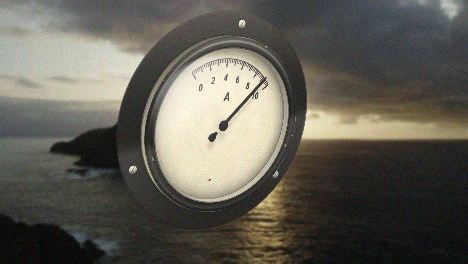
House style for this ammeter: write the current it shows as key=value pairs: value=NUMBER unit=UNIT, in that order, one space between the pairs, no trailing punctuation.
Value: value=9 unit=A
